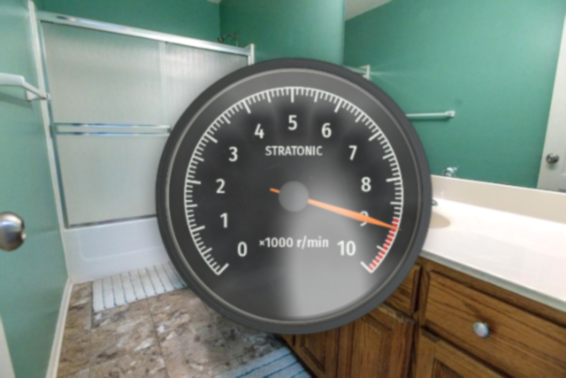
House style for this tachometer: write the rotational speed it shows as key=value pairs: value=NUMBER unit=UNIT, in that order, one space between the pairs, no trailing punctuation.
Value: value=9000 unit=rpm
